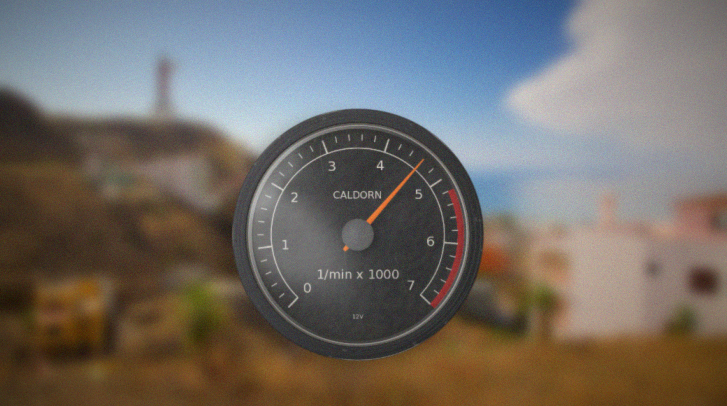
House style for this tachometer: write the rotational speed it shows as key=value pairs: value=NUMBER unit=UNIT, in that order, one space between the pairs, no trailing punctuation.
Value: value=4600 unit=rpm
